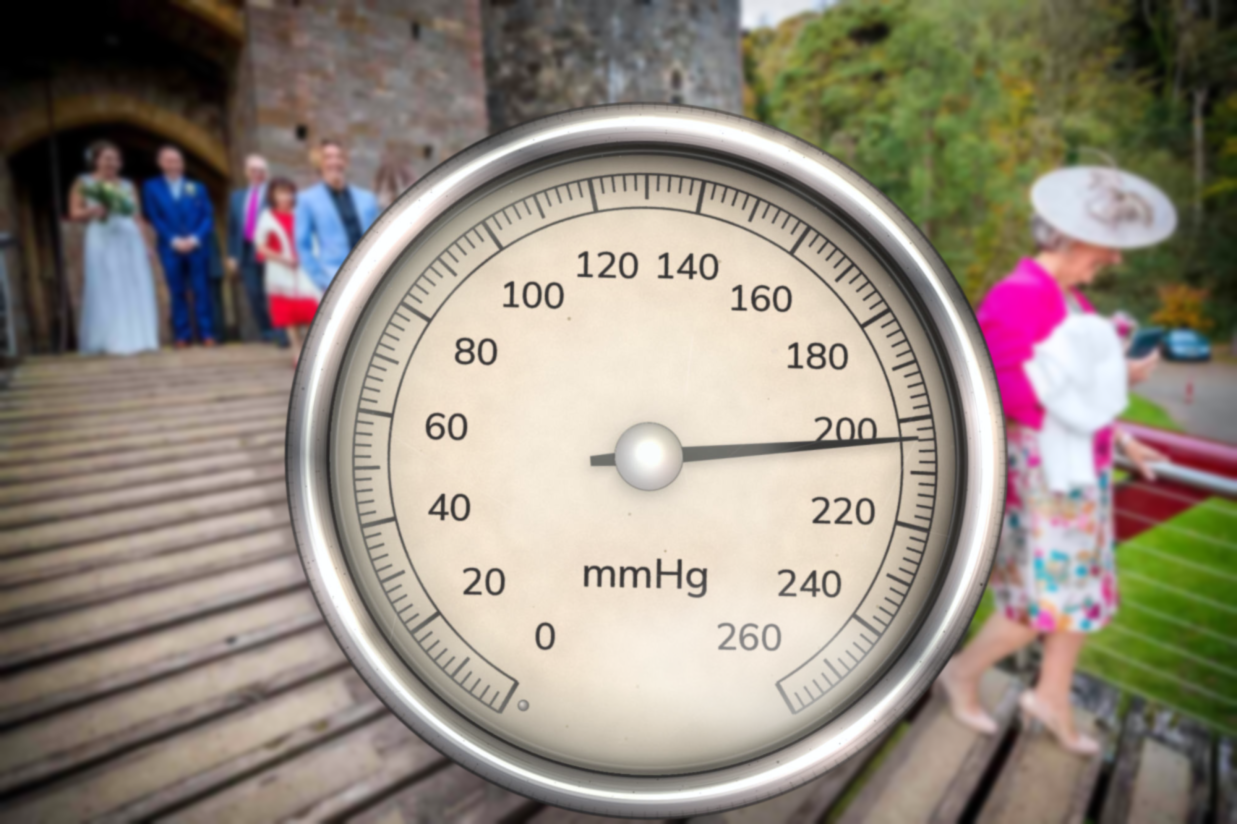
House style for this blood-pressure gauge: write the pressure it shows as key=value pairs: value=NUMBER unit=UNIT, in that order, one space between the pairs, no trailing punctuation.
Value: value=204 unit=mmHg
